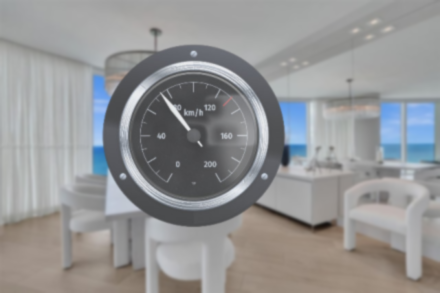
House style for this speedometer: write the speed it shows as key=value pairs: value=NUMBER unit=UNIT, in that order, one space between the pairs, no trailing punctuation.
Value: value=75 unit=km/h
